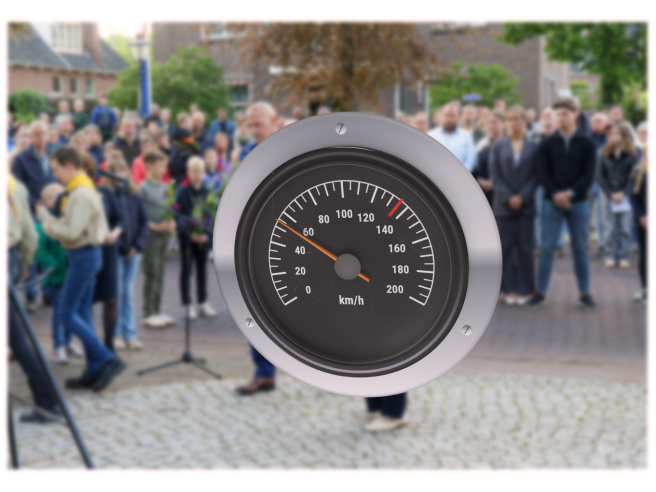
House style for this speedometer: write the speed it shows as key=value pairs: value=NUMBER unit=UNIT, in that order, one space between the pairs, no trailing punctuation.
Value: value=55 unit=km/h
